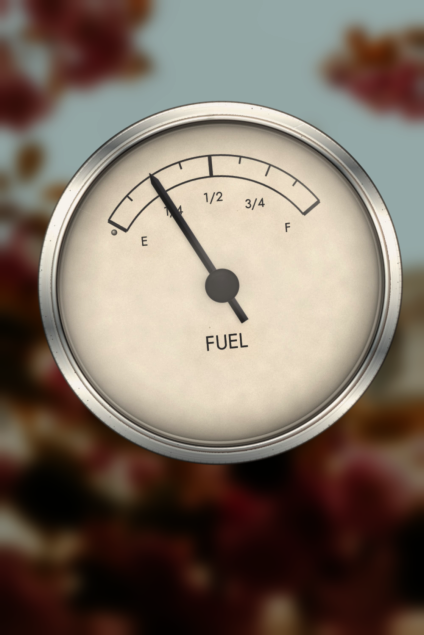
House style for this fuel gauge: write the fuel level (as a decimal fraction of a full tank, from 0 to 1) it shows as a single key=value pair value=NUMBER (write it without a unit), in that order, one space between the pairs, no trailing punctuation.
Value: value=0.25
